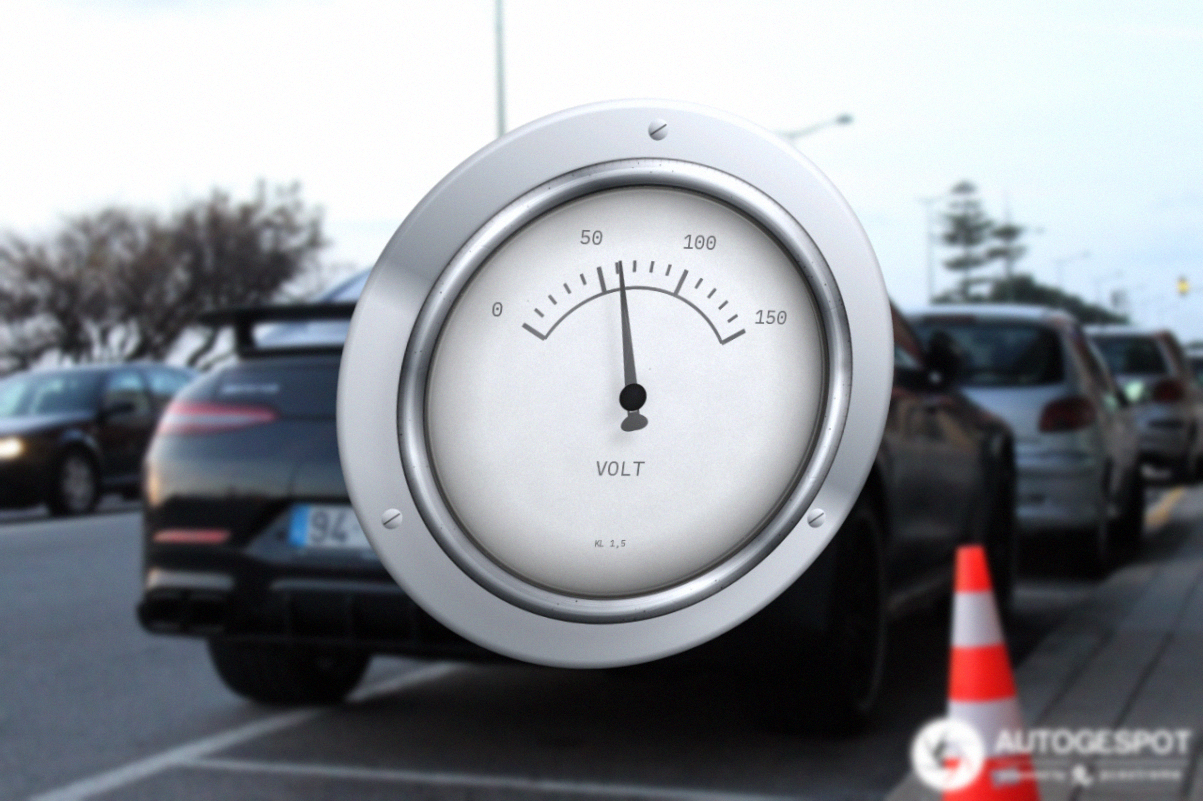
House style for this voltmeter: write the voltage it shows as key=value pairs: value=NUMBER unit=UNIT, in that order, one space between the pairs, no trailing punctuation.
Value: value=60 unit=V
